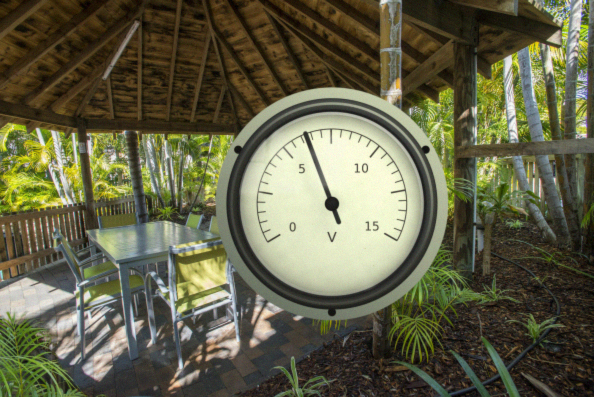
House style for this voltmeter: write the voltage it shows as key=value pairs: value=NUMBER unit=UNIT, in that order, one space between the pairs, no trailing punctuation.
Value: value=6.25 unit=V
